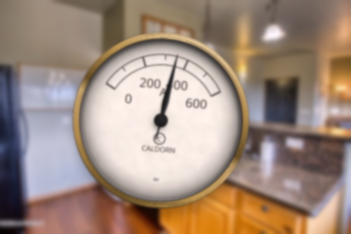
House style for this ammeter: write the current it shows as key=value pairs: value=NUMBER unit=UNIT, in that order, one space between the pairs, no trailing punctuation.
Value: value=350 unit=A
